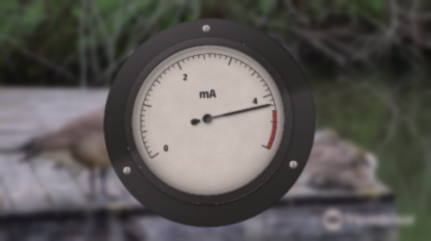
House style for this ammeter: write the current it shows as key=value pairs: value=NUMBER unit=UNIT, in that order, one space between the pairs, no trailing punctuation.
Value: value=4.2 unit=mA
